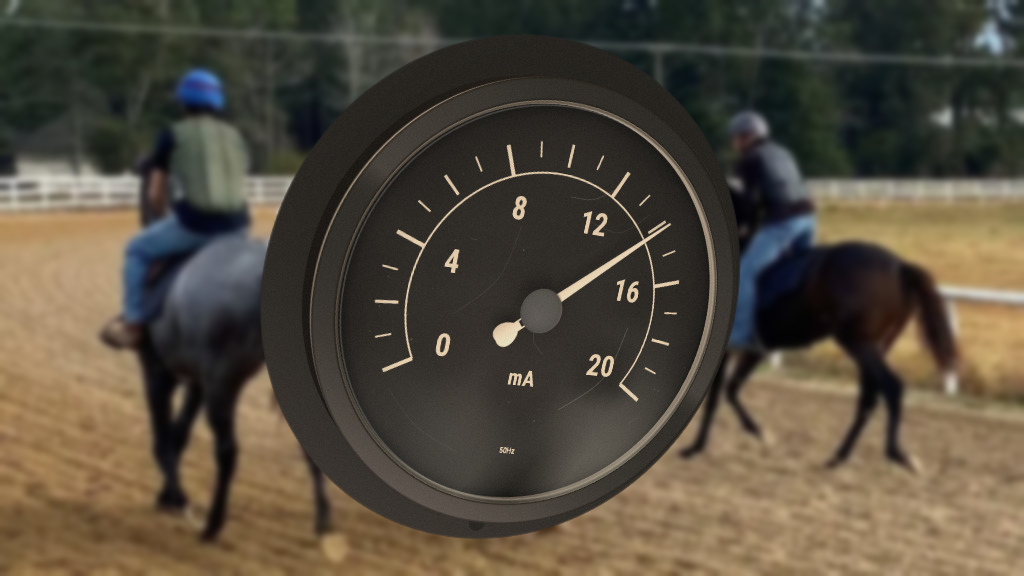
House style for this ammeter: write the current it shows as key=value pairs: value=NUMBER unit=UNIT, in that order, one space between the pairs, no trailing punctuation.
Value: value=14 unit=mA
